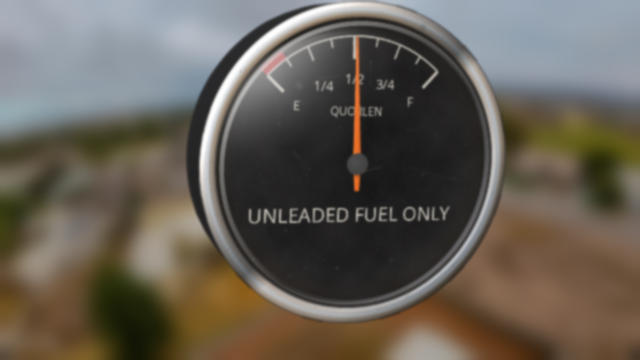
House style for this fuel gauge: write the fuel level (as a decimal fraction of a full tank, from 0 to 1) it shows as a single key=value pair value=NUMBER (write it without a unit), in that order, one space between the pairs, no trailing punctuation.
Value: value=0.5
